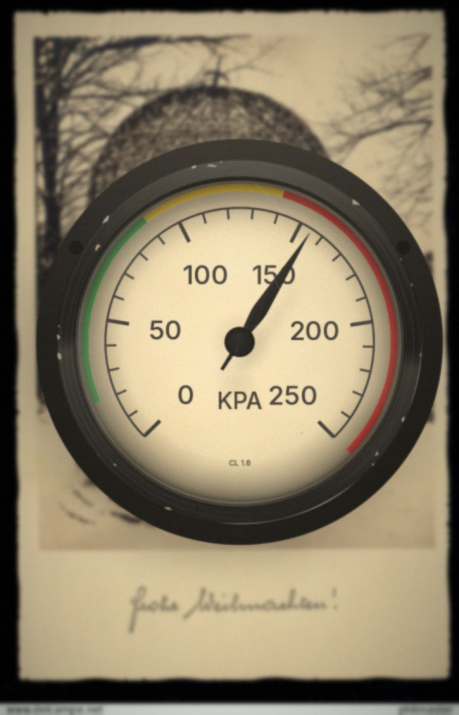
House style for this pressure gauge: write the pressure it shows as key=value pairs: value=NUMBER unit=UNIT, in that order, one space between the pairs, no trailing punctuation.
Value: value=155 unit=kPa
